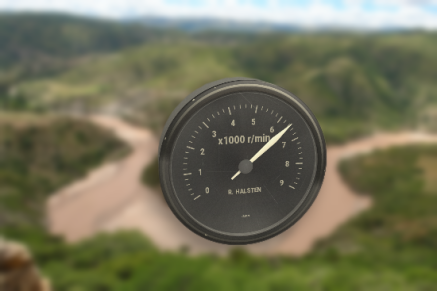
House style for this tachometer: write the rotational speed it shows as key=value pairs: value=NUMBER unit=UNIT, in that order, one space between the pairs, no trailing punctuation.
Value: value=6400 unit=rpm
